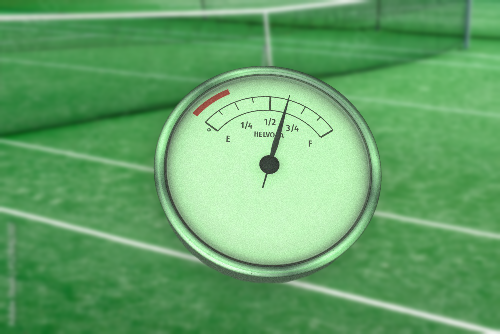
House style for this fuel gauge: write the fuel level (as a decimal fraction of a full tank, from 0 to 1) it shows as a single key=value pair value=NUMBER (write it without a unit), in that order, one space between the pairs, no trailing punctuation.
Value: value=0.625
